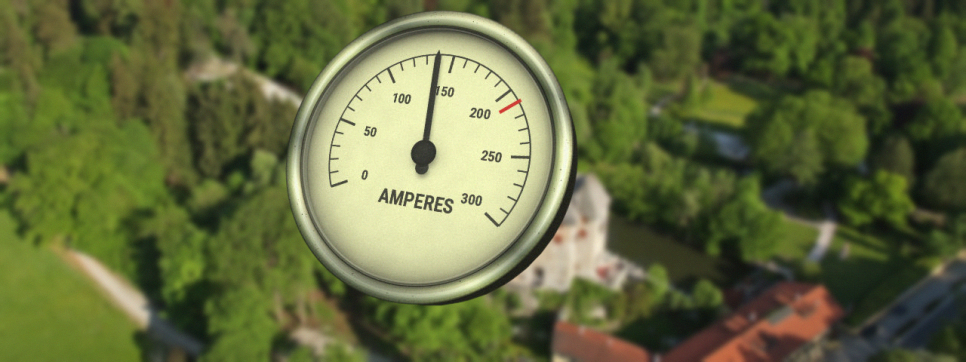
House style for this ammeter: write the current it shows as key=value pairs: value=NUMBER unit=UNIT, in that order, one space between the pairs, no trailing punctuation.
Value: value=140 unit=A
